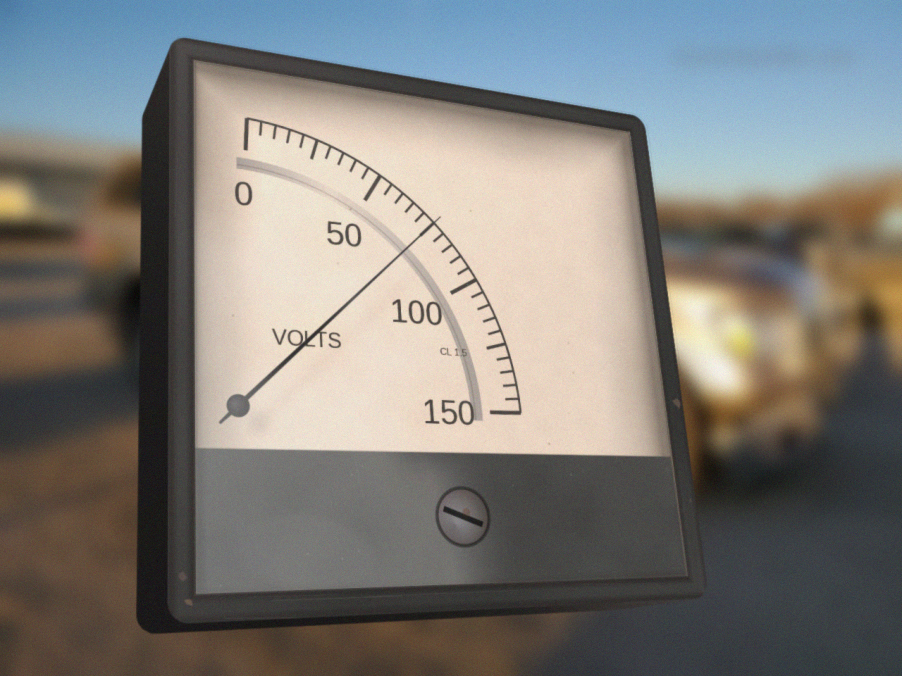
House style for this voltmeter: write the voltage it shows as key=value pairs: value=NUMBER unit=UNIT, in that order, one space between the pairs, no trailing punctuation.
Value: value=75 unit=V
